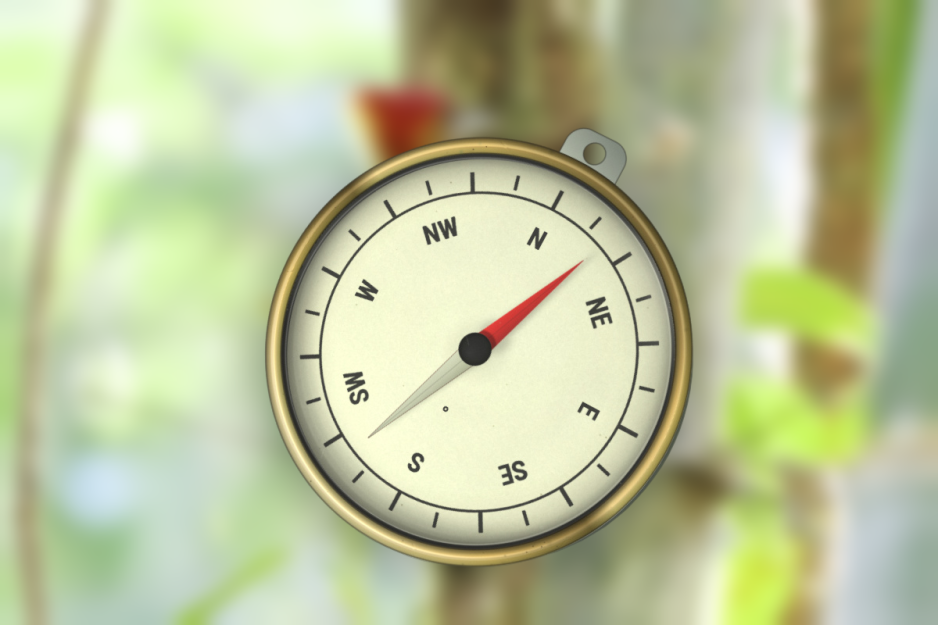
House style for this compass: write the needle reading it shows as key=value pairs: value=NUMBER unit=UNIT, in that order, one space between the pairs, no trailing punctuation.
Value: value=22.5 unit=°
